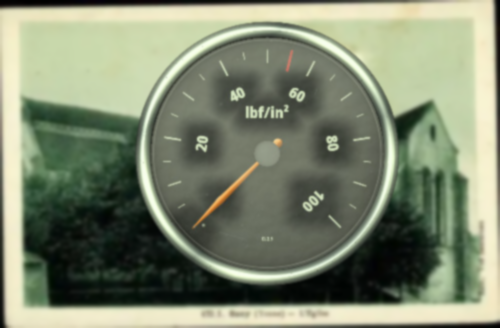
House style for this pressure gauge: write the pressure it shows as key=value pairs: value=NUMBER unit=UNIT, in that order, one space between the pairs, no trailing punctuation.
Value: value=0 unit=psi
